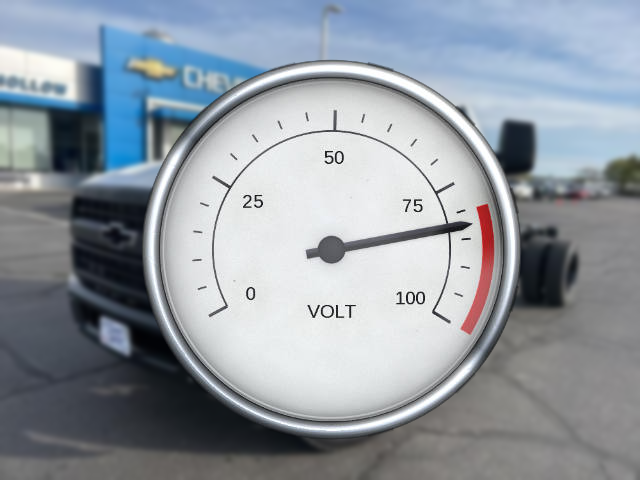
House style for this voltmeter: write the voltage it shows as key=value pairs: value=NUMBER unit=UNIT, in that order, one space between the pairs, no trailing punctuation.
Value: value=82.5 unit=V
